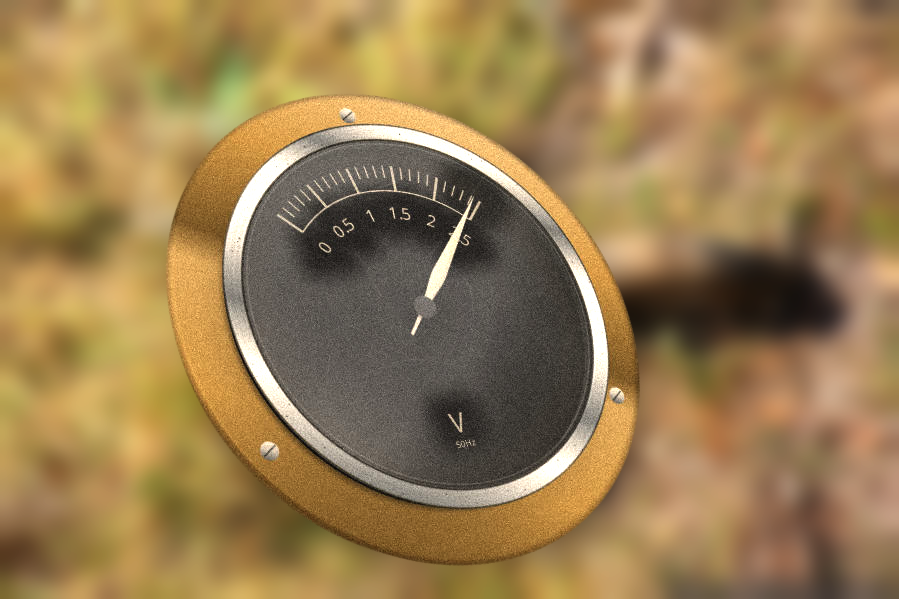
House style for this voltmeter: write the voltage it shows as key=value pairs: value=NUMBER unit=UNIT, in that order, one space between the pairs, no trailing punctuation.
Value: value=2.4 unit=V
